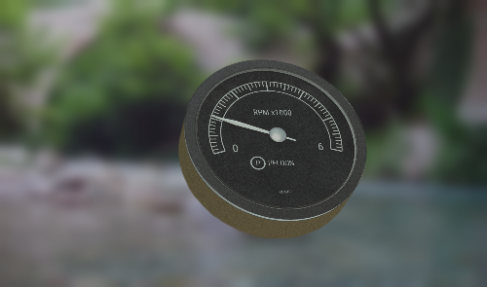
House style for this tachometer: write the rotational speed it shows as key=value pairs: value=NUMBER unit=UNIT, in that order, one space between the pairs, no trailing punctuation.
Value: value=1000 unit=rpm
